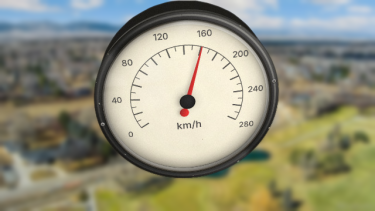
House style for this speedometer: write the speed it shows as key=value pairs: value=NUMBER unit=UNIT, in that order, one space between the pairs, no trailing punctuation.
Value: value=160 unit=km/h
